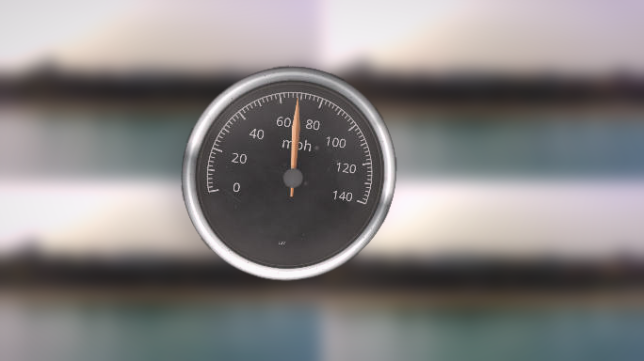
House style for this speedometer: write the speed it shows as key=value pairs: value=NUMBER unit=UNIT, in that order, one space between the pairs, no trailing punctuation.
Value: value=68 unit=mph
